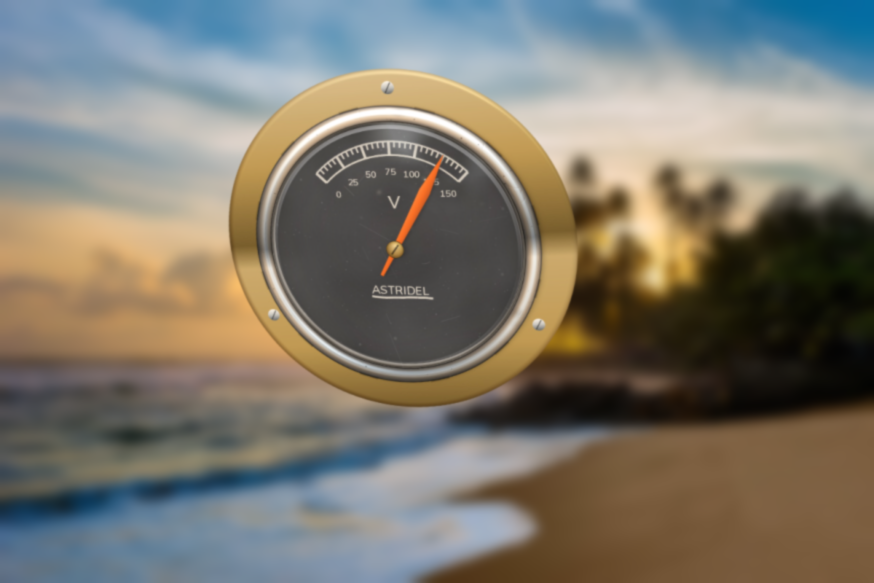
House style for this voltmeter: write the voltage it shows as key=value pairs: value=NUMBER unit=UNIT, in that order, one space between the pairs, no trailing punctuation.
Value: value=125 unit=V
